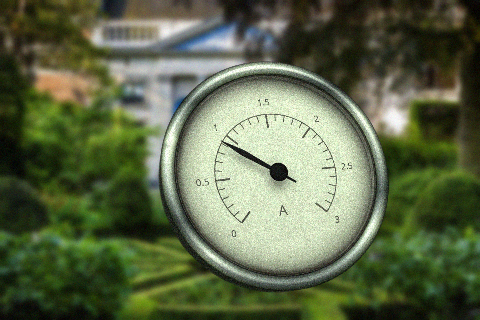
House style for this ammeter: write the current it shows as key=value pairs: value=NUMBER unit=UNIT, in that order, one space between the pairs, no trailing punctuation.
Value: value=0.9 unit=A
